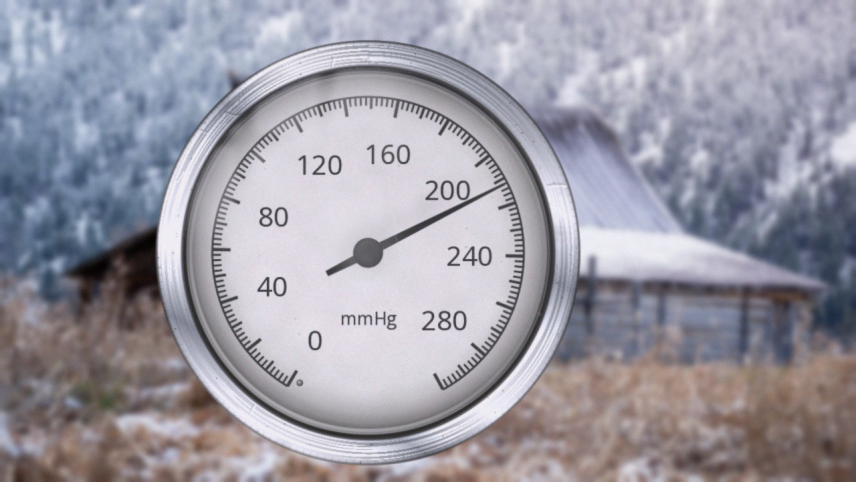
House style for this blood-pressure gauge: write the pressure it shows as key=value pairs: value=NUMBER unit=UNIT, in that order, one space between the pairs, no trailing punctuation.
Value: value=212 unit=mmHg
